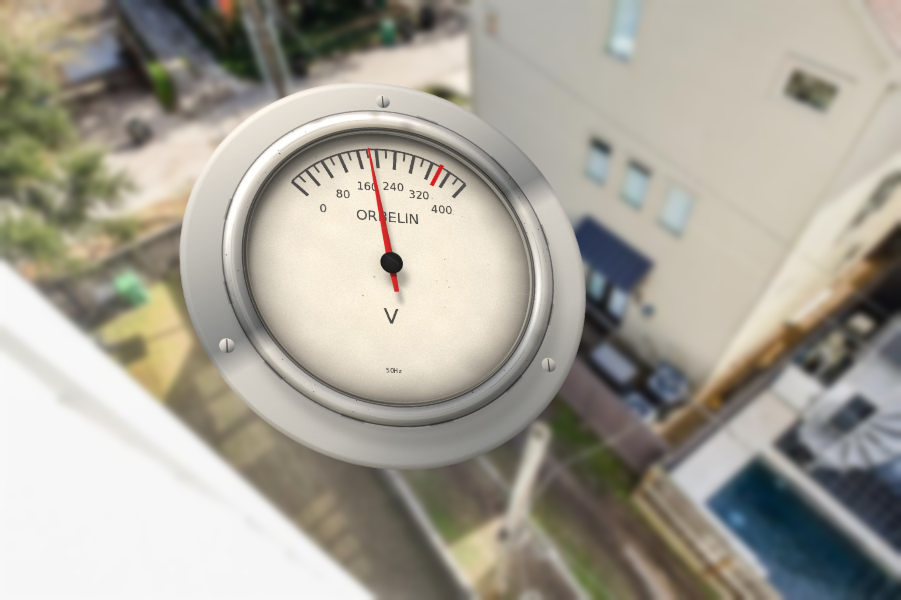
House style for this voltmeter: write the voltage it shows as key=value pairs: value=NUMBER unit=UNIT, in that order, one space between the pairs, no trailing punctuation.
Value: value=180 unit=V
